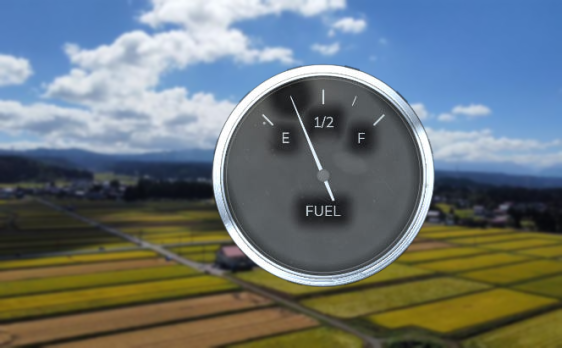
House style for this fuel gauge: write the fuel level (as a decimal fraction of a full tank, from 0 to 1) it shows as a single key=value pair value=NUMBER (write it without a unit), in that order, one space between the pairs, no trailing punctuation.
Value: value=0.25
